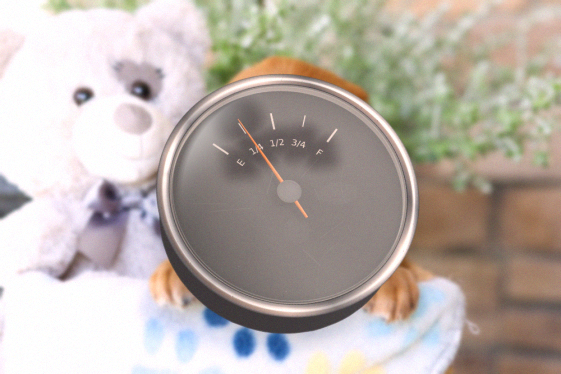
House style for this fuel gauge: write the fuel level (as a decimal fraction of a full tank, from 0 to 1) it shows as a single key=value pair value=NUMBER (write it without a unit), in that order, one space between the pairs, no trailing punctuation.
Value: value=0.25
